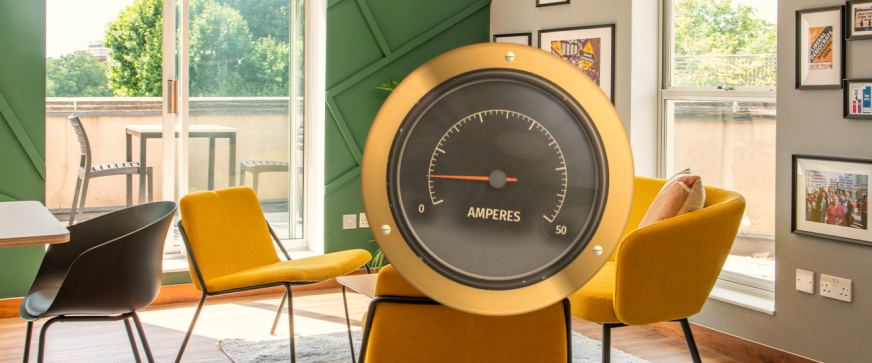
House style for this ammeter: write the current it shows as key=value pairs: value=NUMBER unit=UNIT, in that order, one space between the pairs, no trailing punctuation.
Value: value=5 unit=A
